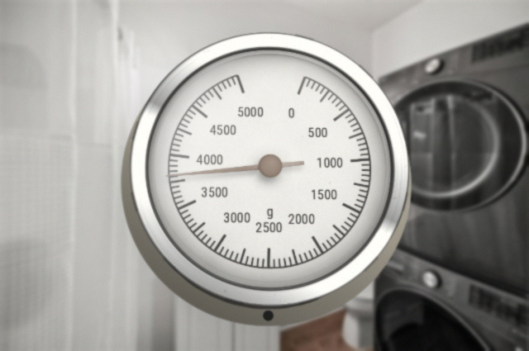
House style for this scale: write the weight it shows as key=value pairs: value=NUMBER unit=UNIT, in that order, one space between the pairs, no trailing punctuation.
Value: value=3800 unit=g
